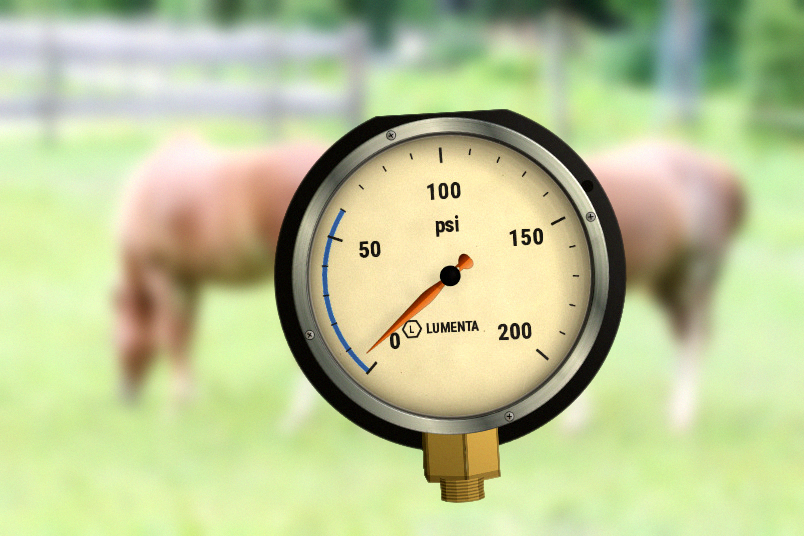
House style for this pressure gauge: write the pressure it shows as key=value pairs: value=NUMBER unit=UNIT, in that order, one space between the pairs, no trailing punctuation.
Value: value=5 unit=psi
